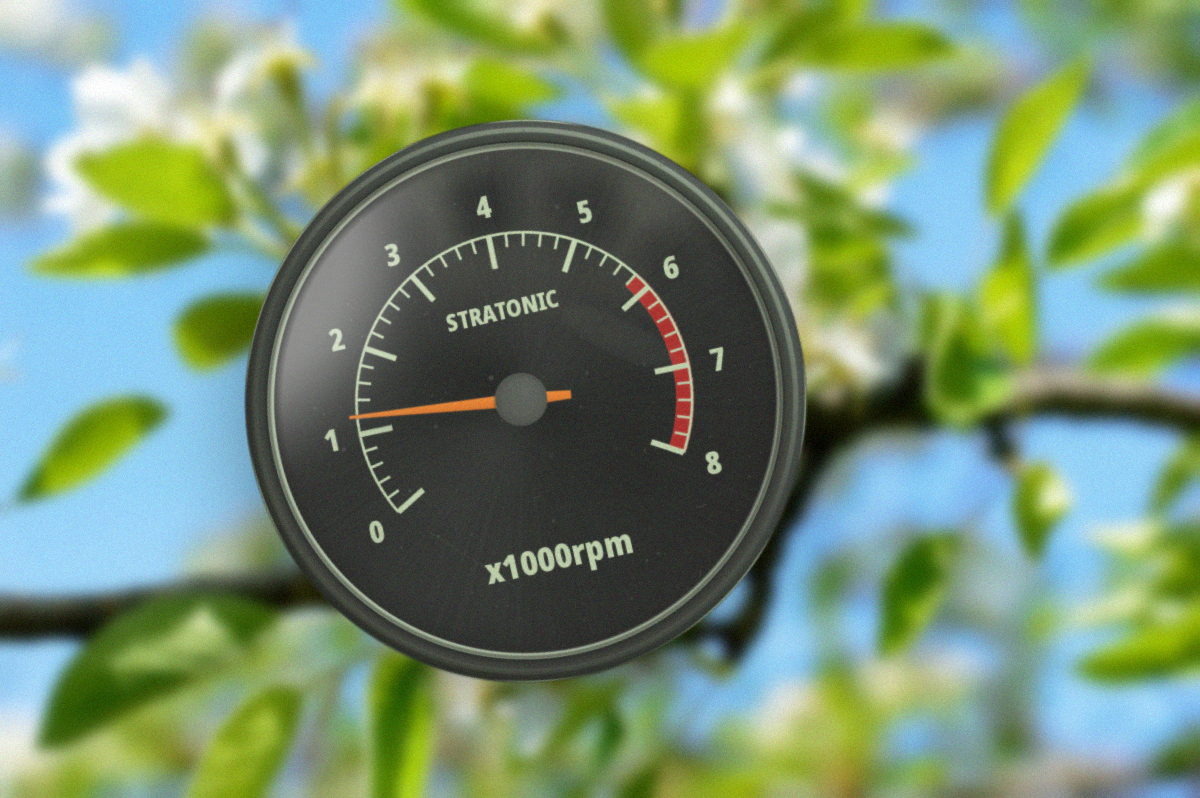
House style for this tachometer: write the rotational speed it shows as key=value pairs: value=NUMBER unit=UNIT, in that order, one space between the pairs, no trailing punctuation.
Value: value=1200 unit=rpm
